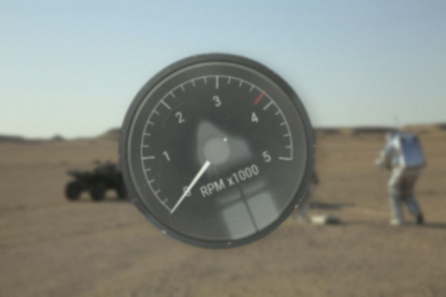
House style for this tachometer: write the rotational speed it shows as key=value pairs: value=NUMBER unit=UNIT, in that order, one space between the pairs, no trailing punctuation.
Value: value=0 unit=rpm
